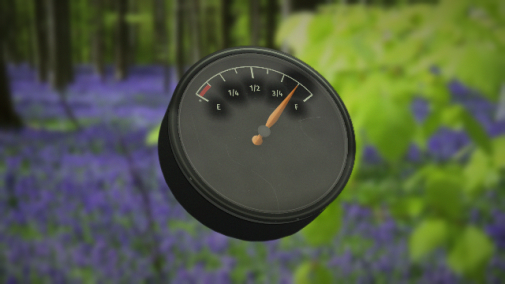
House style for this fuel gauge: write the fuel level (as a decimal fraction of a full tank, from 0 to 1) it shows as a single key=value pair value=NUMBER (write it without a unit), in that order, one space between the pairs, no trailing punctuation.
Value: value=0.875
